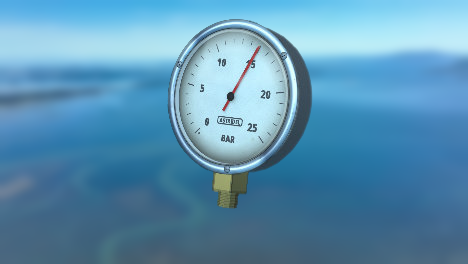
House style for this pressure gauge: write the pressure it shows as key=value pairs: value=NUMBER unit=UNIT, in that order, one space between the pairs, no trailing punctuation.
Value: value=15 unit=bar
